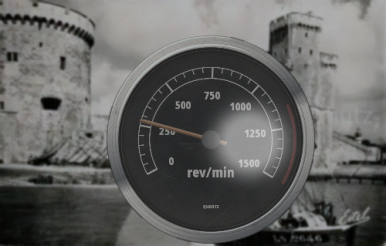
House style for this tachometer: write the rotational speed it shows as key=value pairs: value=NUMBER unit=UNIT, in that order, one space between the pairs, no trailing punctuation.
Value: value=275 unit=rpm
